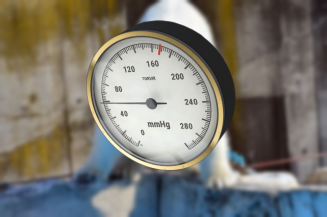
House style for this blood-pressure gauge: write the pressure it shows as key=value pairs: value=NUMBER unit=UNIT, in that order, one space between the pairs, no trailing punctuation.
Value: value=60 unit=mmHg
